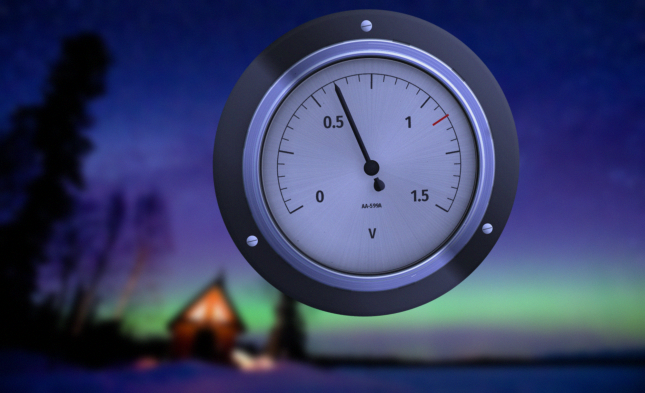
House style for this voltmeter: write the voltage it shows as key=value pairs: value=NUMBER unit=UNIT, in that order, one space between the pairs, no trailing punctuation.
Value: value=0.6 unit=V
